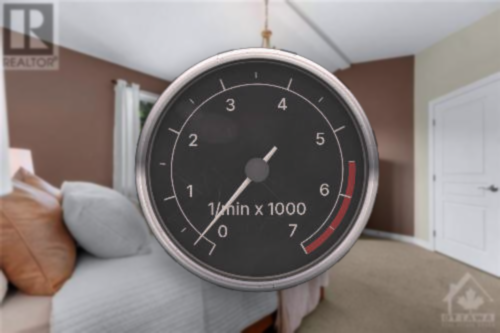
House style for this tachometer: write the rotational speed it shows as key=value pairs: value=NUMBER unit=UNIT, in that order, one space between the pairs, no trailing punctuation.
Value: value=250 unit=rpm
